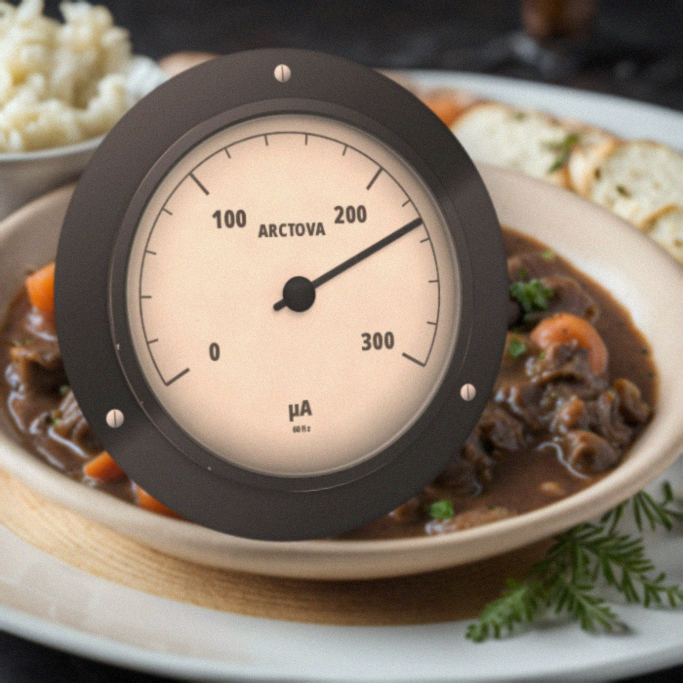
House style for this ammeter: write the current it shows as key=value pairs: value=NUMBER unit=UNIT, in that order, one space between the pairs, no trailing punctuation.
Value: value=230 unit=µA
